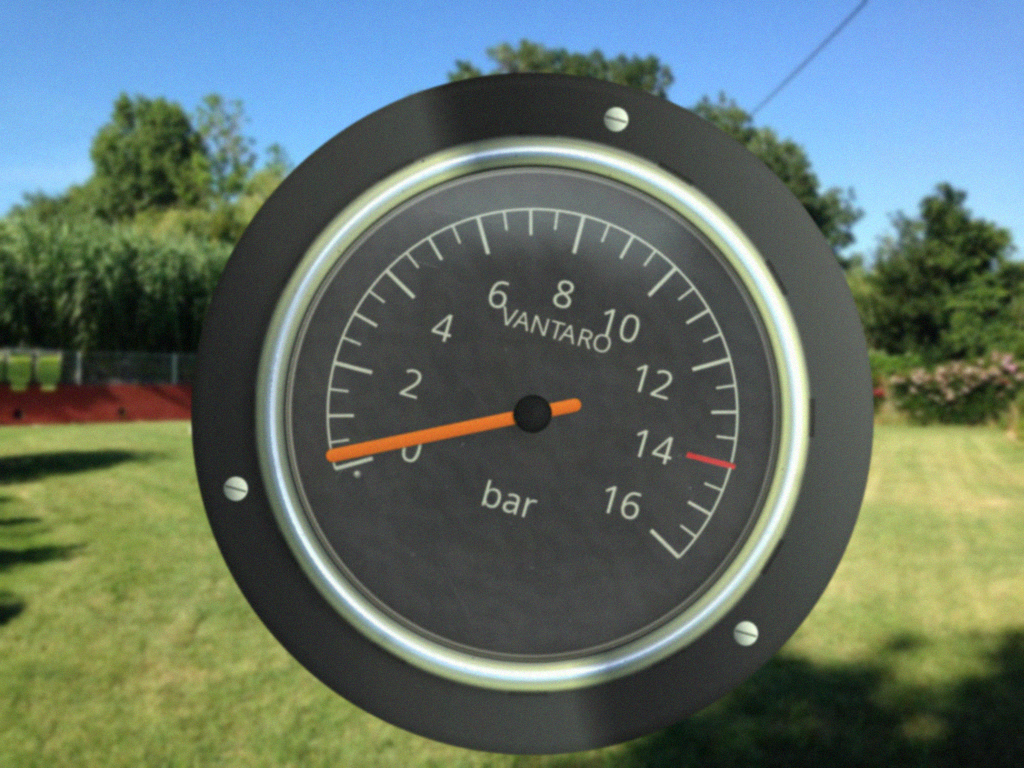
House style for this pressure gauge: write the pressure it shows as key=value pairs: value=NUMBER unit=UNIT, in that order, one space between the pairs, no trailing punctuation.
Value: value=0.25 unit=bar
